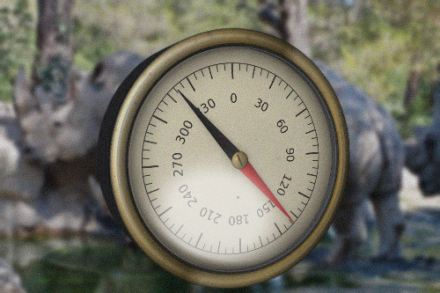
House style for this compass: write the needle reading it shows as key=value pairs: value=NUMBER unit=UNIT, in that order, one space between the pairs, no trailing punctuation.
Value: value=140 unit=°
